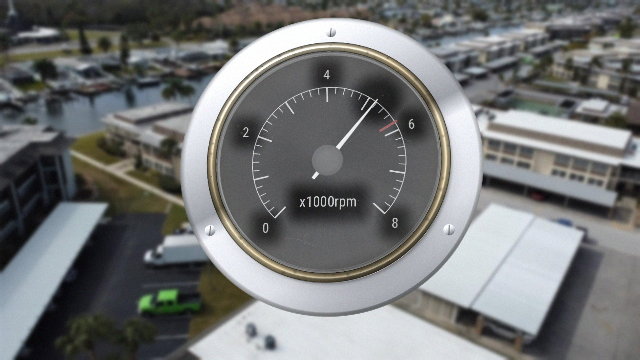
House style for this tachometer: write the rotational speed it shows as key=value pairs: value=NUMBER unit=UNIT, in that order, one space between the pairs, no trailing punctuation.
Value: value=5200 unit=rpm
